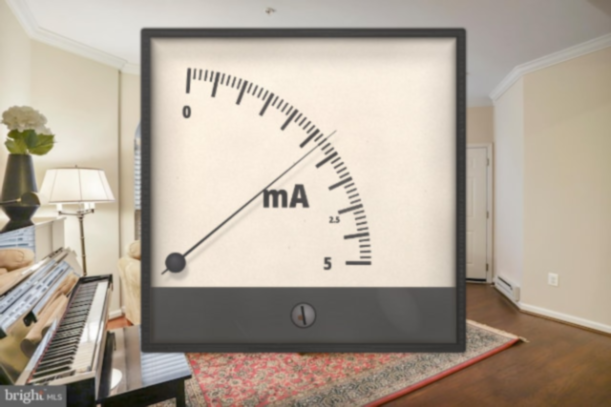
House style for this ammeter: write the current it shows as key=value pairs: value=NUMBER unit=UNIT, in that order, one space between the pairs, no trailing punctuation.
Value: value=2.7 unit=mA
